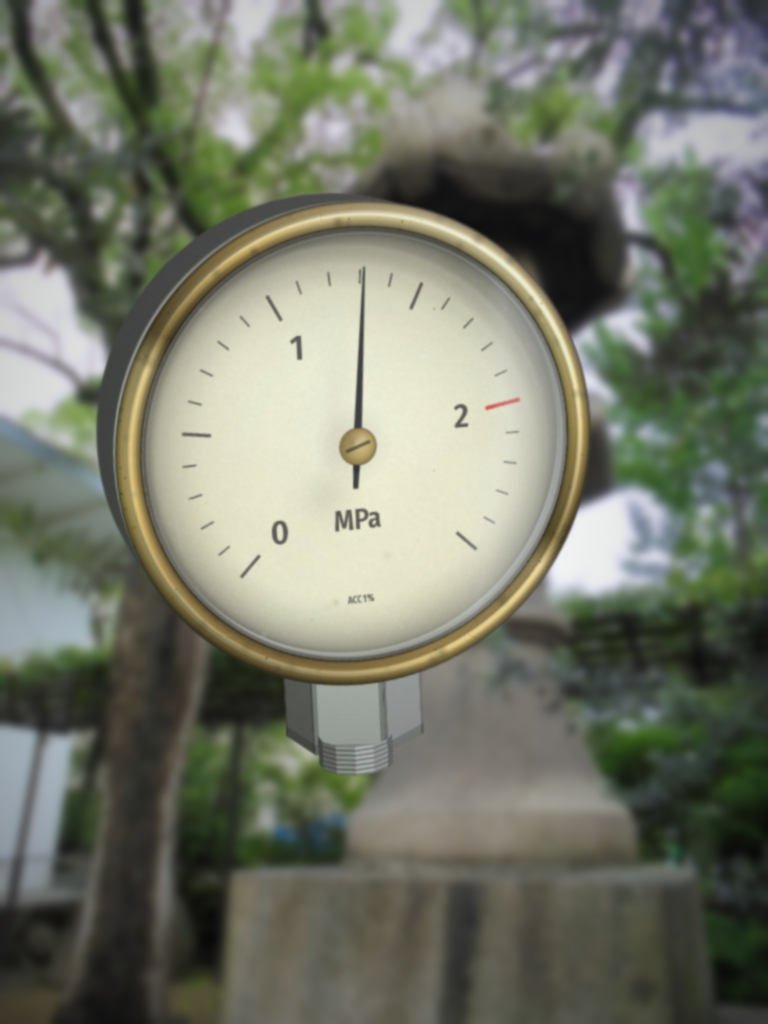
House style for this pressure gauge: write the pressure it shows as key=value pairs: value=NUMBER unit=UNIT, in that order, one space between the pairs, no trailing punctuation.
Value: value=1.3 unit=MPa
